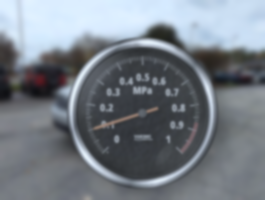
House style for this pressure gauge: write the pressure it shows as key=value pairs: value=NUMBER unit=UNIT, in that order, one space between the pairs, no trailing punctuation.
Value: value=0.1 unit=MPa
